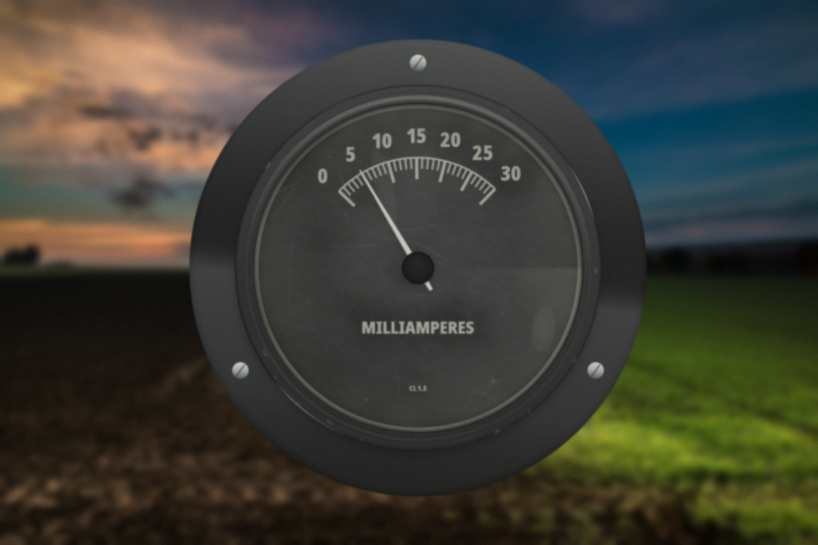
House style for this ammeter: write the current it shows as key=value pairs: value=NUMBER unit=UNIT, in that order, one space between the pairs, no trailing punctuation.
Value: value=5 unit=mA
